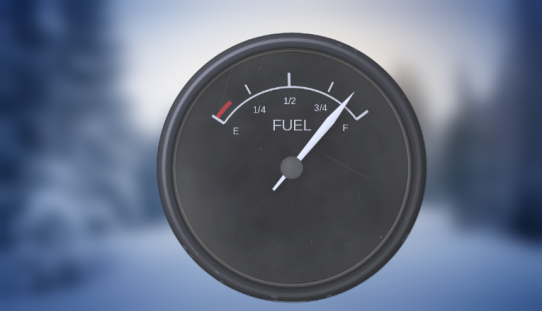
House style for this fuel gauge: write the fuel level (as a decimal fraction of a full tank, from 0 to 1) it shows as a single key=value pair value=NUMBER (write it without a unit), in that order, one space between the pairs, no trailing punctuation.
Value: value=0.875
